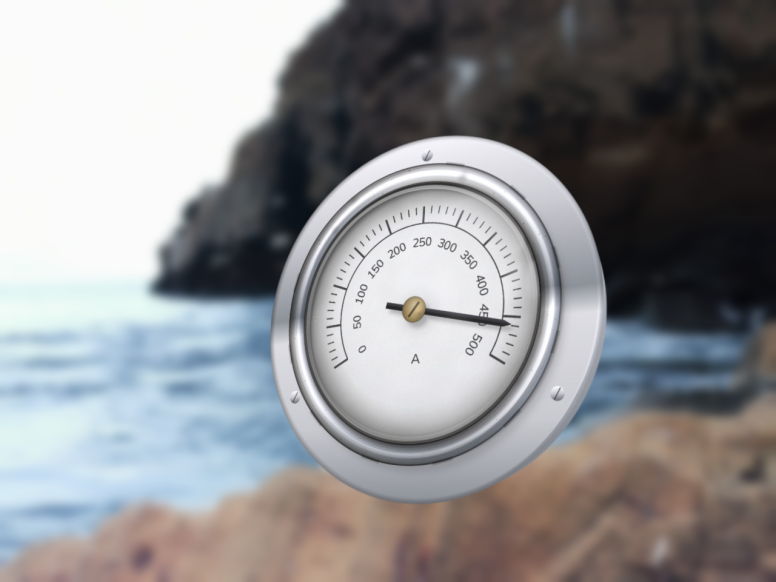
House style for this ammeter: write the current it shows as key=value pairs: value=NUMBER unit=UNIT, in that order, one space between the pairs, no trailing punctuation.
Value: value=460 unit=A
